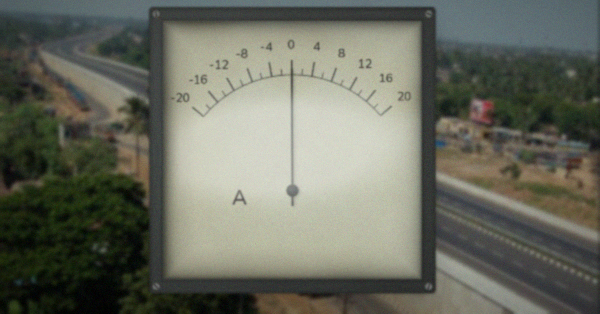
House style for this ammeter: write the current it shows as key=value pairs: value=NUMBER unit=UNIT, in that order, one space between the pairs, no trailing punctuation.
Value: value=0 unit=A
